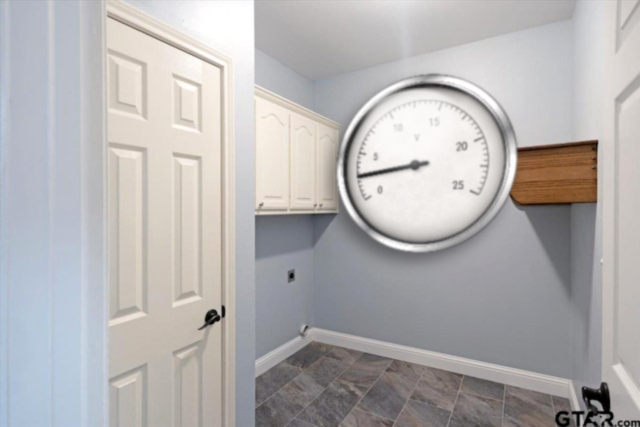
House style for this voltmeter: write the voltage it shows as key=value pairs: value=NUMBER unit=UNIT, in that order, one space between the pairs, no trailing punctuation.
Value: value=2.5 unit=V
